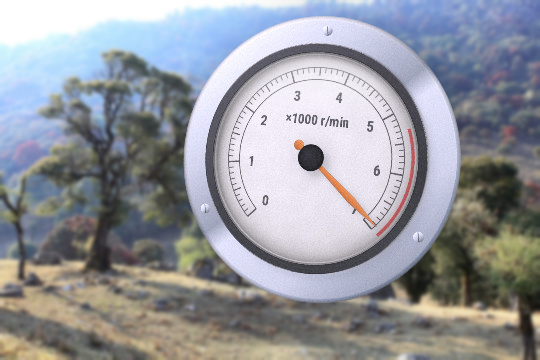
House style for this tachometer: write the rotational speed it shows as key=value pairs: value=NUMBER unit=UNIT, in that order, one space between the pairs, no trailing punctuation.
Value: value=6900 unit=rpm
